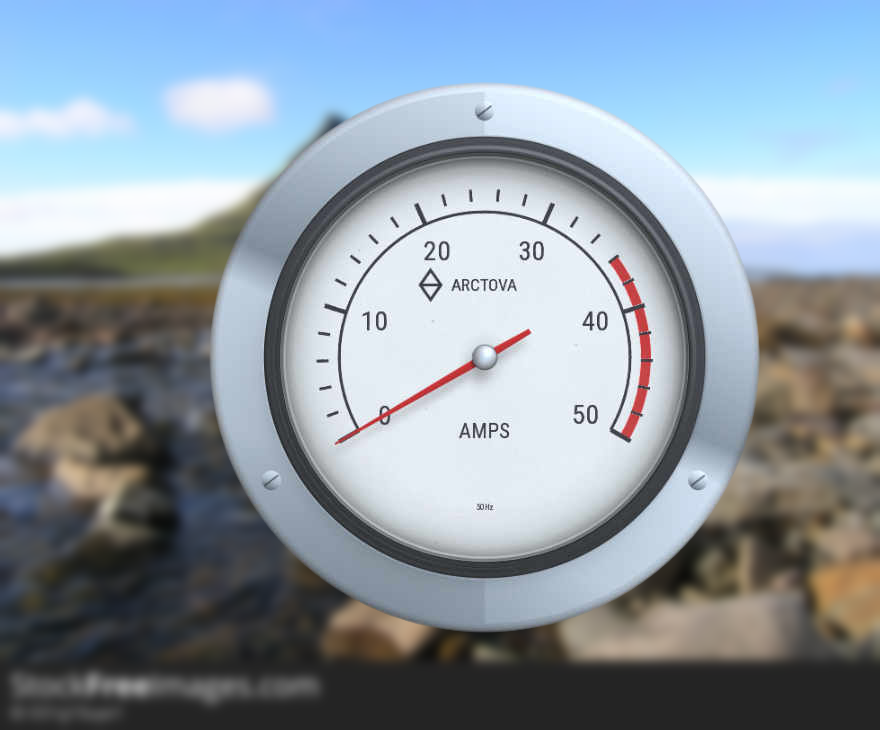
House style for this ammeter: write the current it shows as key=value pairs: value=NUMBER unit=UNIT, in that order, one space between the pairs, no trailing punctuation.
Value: value=0 unit=A
